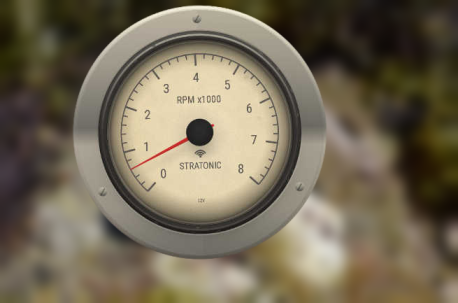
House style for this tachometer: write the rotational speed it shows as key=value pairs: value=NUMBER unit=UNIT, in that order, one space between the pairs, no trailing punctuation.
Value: value=600 unit=rpm
